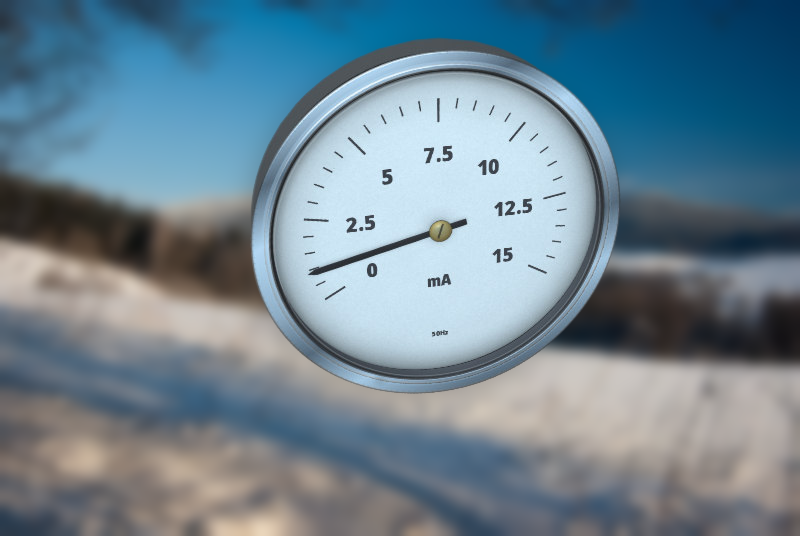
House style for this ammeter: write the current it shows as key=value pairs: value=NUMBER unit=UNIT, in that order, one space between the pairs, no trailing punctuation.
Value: value=1 unit=mA
